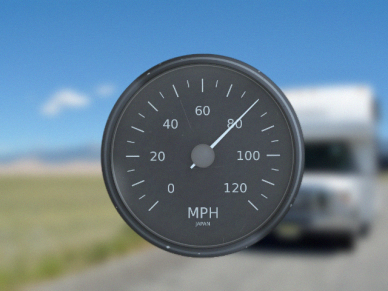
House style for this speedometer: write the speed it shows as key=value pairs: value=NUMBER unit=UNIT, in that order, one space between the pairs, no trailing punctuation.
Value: value=80 unit=mph
